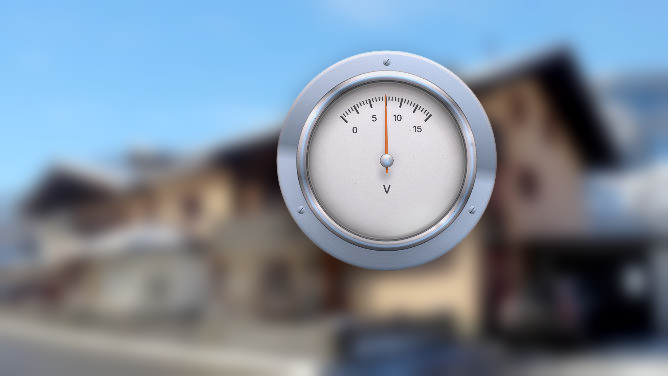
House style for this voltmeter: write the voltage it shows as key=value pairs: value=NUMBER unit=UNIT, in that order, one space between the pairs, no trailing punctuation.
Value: value=7.5 unit=V
